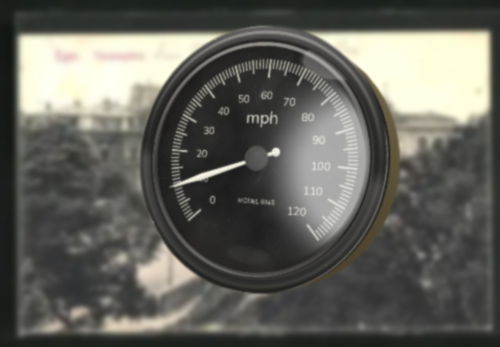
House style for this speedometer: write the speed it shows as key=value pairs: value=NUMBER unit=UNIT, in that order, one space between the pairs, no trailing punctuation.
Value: value=10 unit=mph
